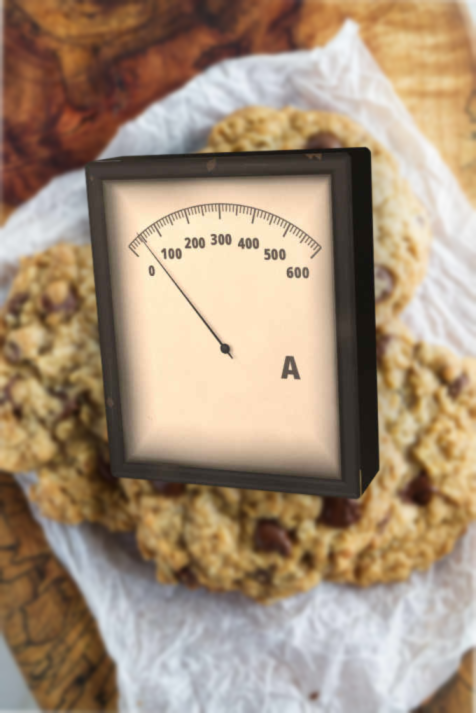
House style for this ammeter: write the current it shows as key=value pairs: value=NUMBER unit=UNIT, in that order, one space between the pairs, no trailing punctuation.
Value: value=50 unit=A
